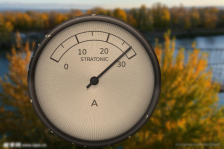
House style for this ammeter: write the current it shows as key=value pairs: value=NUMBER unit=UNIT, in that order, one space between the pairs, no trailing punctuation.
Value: value=27.5 unit=A
